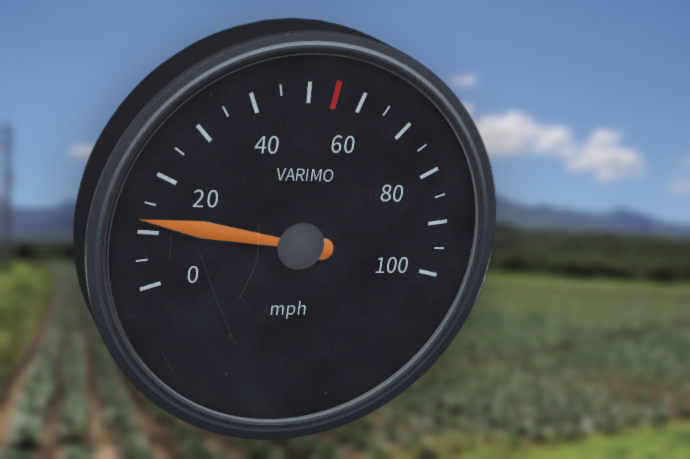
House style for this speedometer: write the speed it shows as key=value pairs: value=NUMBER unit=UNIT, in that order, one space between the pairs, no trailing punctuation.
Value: value=12.5 unit=mph
